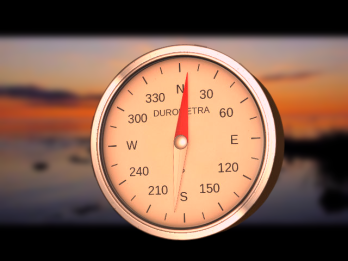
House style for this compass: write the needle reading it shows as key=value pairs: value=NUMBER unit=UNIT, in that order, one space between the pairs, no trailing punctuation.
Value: value=7.5 unit=°
